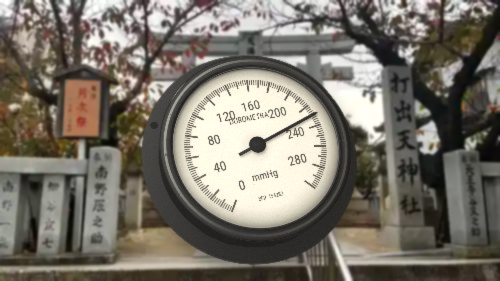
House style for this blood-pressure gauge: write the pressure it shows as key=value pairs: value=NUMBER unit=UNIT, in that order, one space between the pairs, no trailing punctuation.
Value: value=230 unit=mmHg
